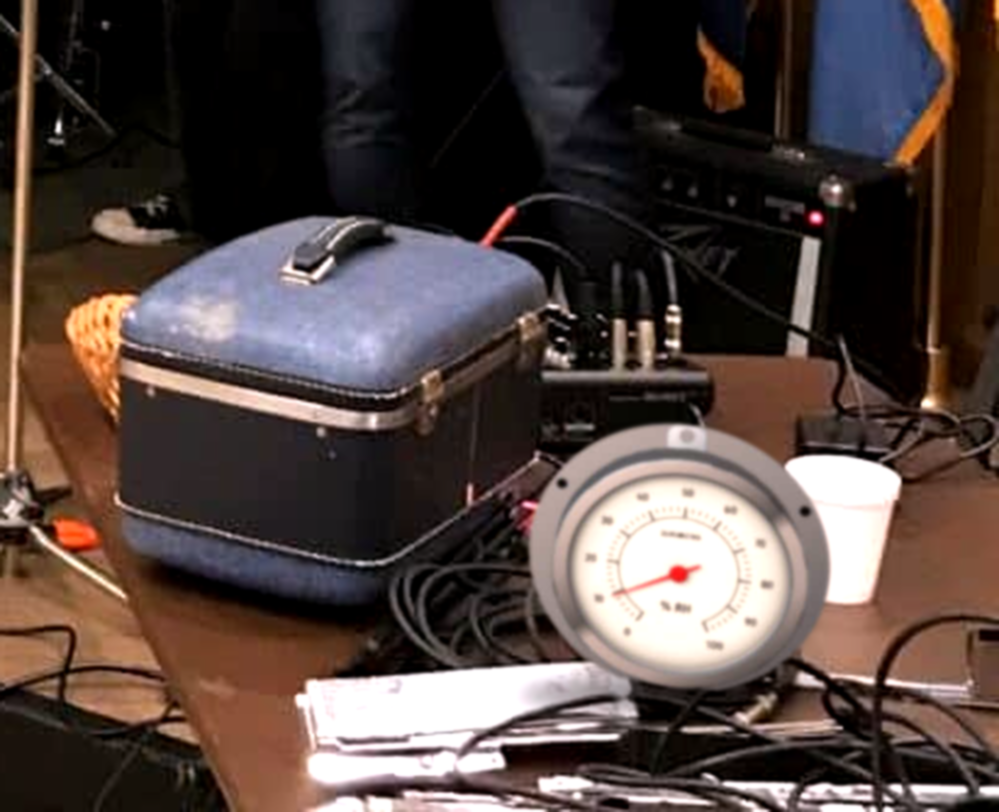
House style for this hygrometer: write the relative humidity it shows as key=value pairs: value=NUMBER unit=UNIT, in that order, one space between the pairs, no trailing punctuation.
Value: value=10 unit=%
